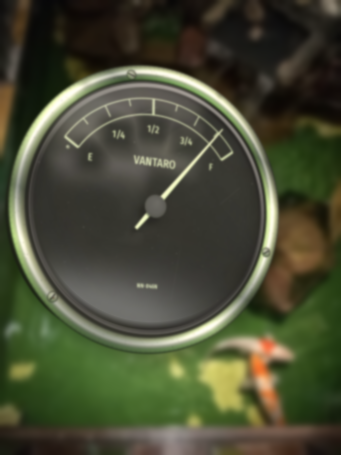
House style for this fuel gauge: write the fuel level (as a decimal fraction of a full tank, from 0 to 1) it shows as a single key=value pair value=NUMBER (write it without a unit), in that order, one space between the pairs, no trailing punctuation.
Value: value=0.875
